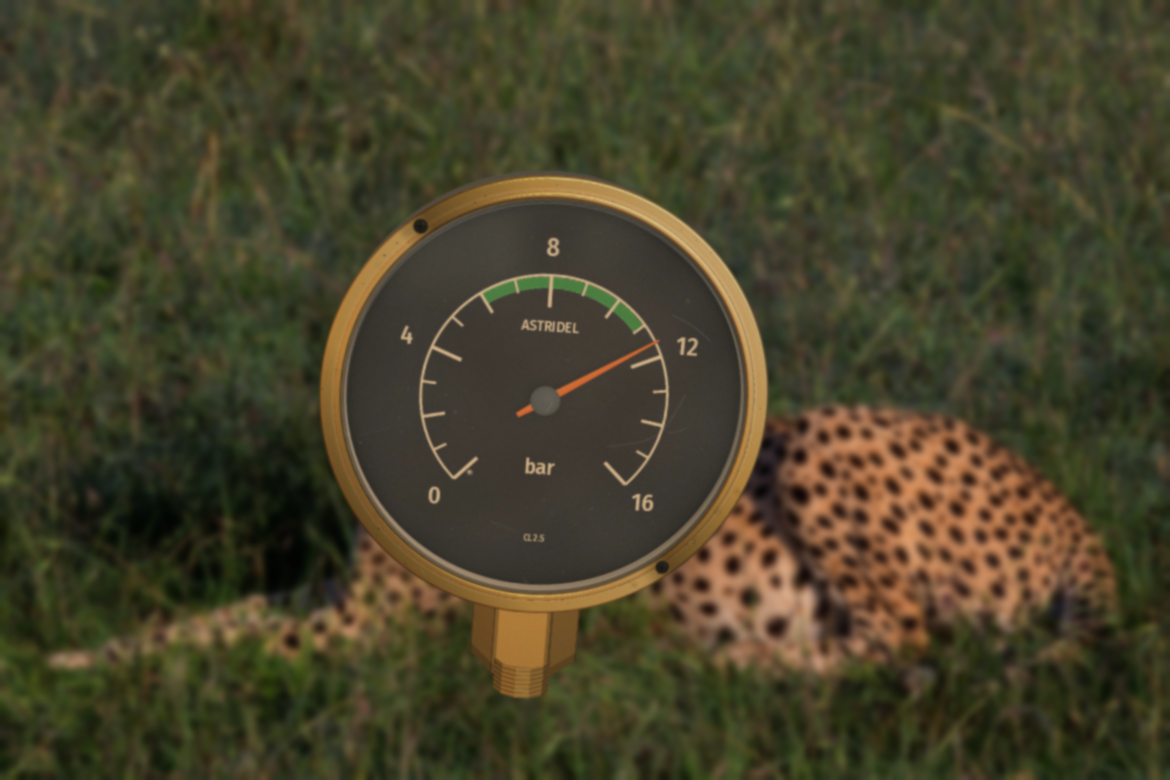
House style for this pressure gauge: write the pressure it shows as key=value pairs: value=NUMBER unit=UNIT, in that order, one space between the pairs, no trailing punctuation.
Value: value=11.5 unit=bar
